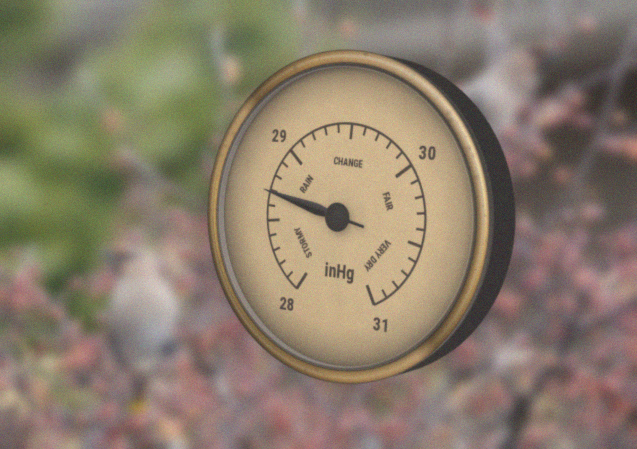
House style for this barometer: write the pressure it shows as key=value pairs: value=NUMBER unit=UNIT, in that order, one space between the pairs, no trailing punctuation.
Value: value=28.7 unit=inHg
